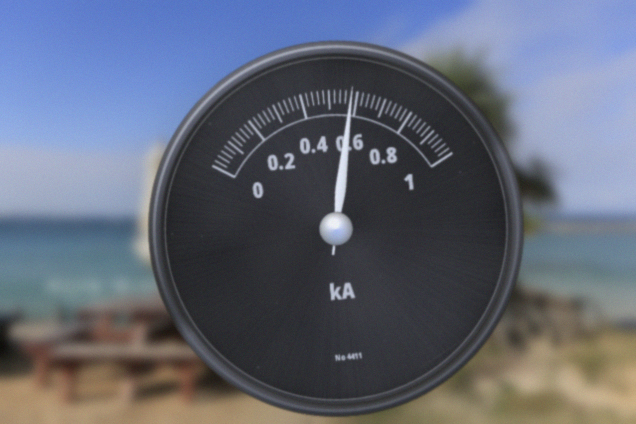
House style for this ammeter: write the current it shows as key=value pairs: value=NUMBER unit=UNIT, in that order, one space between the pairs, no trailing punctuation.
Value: value=0.58 unit=kA
